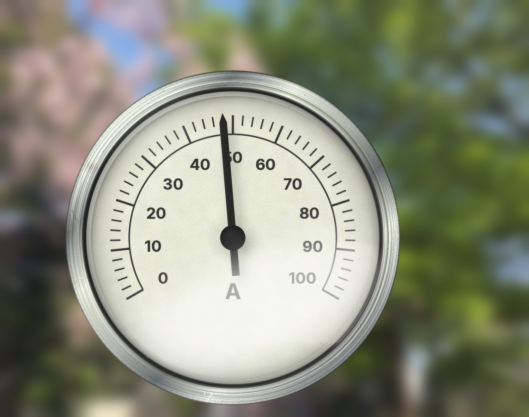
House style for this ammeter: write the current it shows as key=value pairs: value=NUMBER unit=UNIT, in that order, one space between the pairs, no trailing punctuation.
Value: value=48 unit=A
